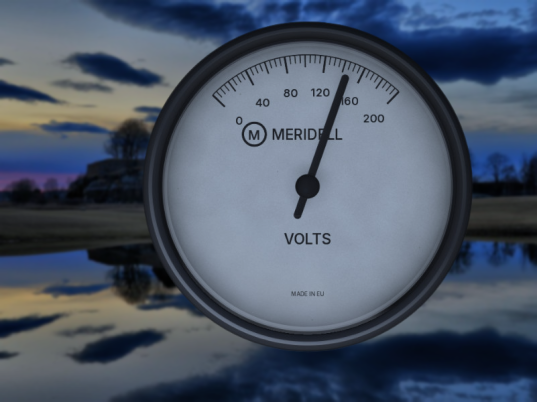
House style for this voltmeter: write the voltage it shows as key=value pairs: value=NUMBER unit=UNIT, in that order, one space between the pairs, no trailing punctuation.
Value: value=145 unit=V
